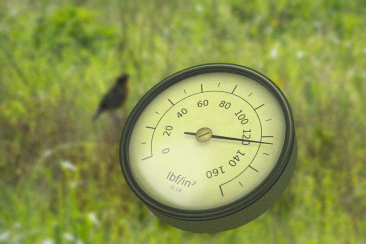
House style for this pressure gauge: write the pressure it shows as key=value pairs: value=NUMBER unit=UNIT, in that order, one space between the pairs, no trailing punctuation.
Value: value=125 unit=psi
